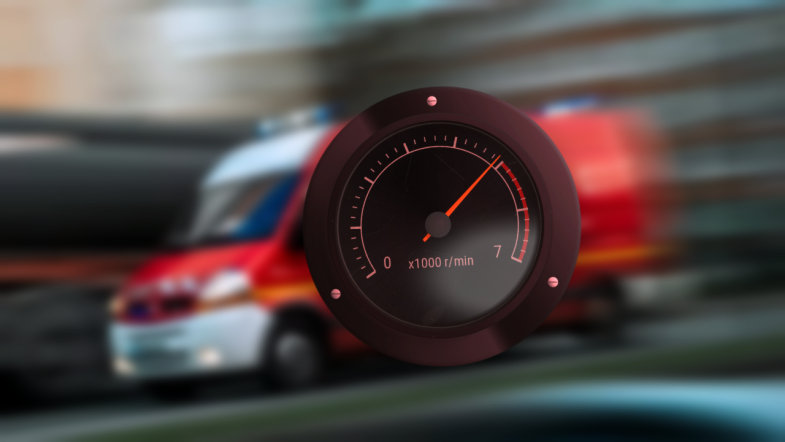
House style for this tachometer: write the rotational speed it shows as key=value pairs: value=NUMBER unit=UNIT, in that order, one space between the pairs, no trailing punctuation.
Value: value=4900 unit=rpm
